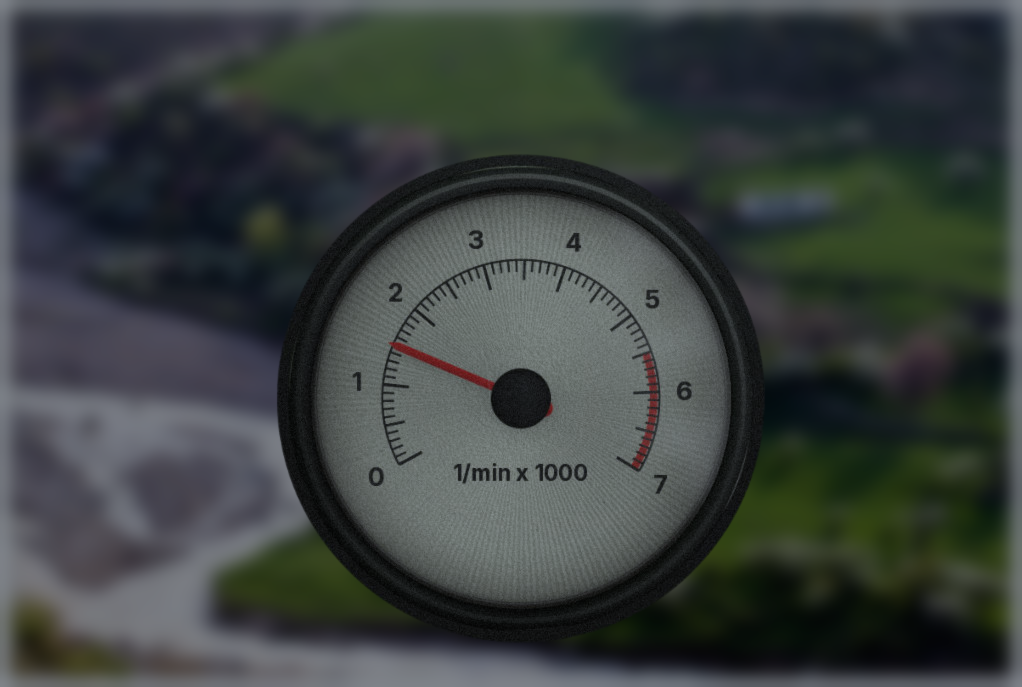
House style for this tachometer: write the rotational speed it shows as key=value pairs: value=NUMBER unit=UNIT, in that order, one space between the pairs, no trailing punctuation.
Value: value=1500 unit=rpm
